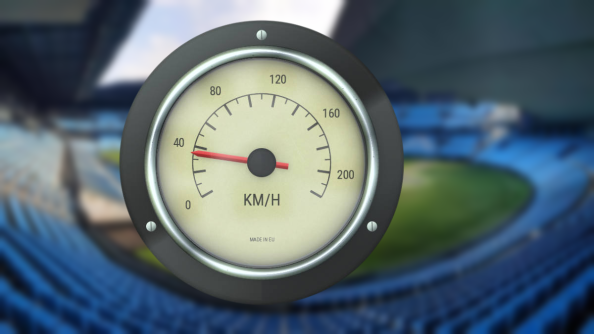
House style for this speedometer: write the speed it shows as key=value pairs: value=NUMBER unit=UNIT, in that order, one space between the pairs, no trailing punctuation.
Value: value=35 unit=km/h
